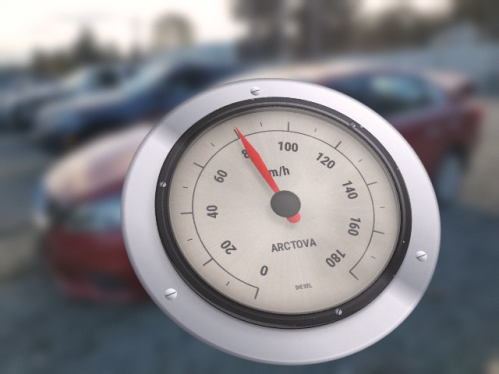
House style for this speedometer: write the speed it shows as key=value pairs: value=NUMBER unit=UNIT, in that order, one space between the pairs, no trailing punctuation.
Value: value=80 unit=km/h
